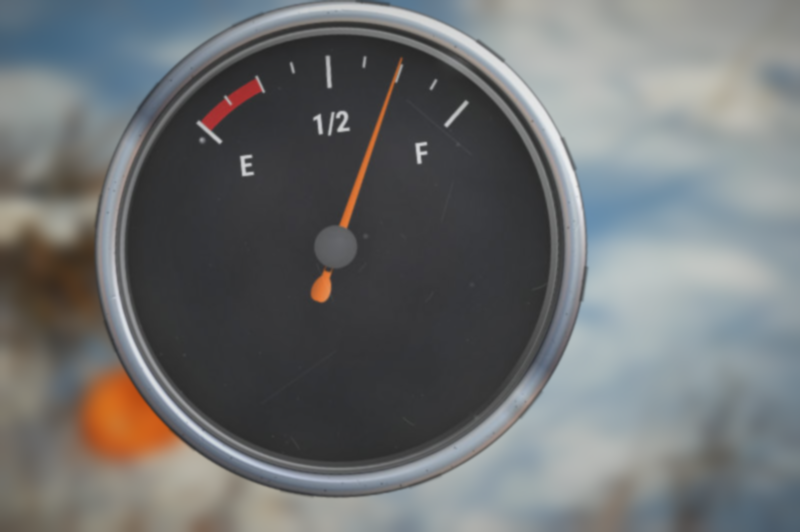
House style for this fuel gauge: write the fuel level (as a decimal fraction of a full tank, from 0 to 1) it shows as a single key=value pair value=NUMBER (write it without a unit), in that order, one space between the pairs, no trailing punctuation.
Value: value=0.75
